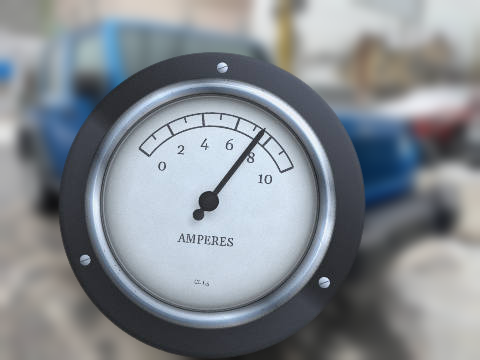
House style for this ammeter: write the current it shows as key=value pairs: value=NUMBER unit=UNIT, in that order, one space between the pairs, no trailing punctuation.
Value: value=7.5 unit=A
